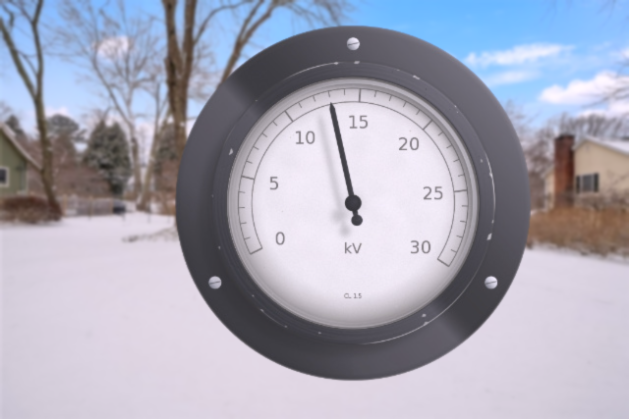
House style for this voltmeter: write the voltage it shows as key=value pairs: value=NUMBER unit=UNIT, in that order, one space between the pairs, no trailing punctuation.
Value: value=13 unit=kV
